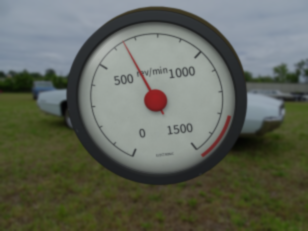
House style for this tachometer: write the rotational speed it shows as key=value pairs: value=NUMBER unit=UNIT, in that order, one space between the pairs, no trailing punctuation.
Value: value=650 unit=rpm
